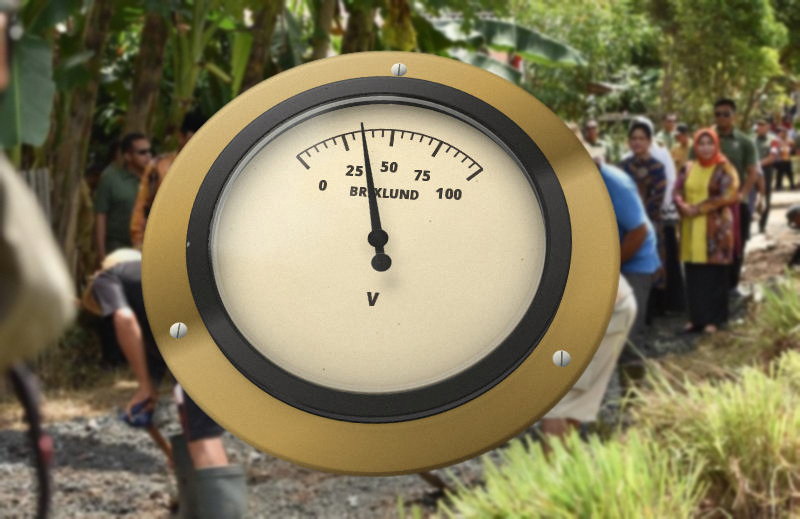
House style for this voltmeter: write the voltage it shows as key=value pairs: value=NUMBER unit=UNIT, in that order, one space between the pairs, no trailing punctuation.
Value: value=35 unit=V
